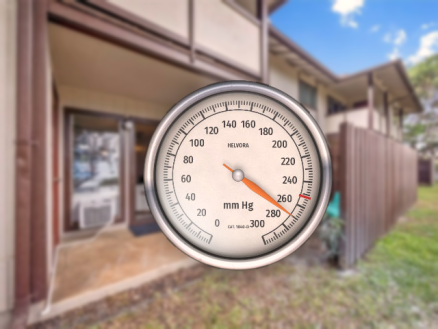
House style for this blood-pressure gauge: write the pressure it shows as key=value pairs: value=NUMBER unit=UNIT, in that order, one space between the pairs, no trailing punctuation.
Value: value=270 unit=mmHg
